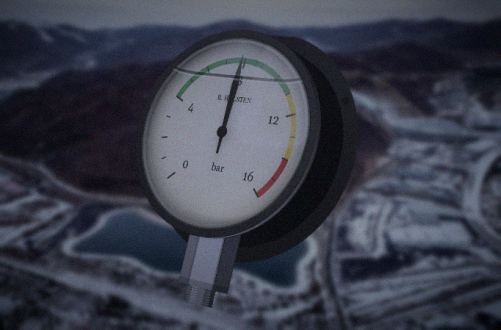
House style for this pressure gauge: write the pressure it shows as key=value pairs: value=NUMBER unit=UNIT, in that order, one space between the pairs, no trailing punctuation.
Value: value=8 unit=bar
